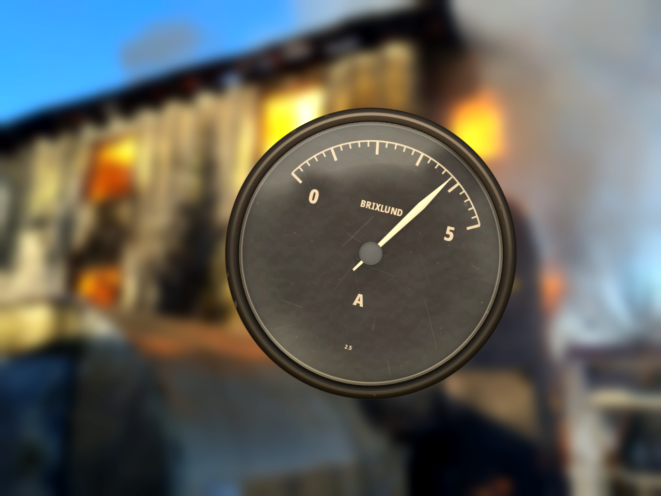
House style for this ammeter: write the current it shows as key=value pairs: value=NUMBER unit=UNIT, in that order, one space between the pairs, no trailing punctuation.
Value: value=3.8 unit=A
